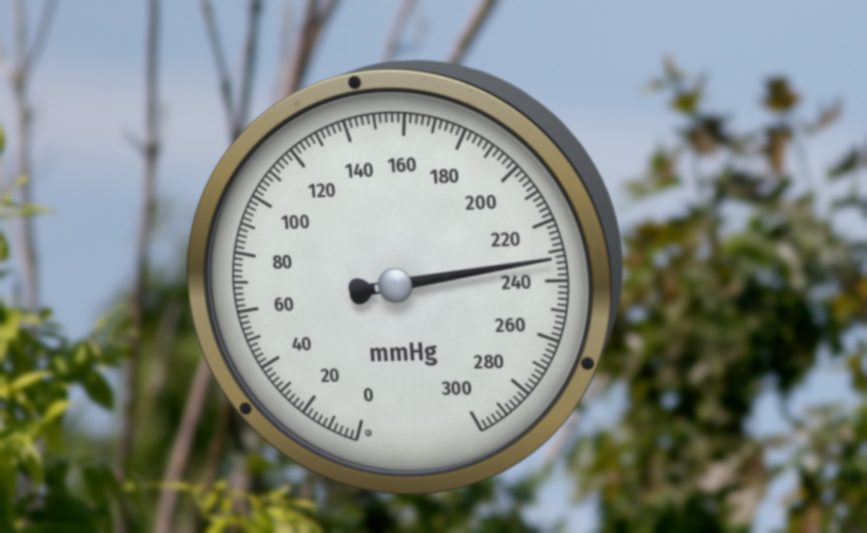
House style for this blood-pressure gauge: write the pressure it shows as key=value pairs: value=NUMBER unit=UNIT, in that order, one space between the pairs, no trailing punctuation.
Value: value=232 unit=mmHg
